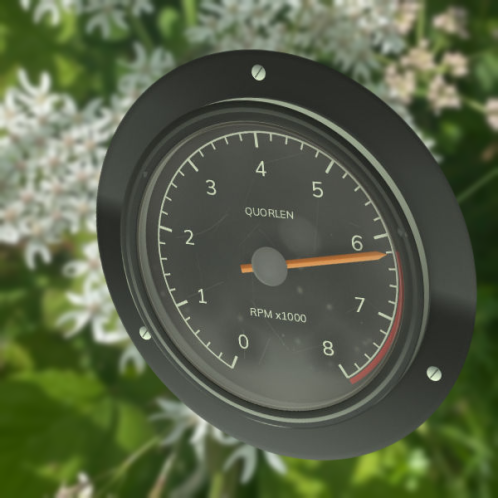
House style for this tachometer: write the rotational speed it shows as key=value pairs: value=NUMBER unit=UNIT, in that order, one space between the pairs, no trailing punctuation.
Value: value=6200 unit=rpm
